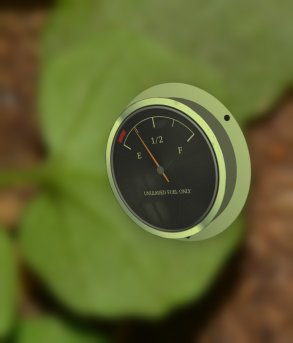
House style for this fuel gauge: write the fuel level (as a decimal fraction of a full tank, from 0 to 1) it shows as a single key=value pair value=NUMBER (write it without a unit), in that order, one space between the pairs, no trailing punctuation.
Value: value=0.25
